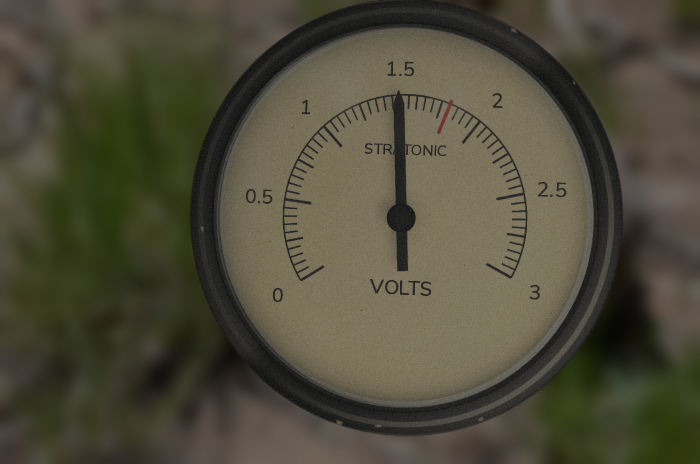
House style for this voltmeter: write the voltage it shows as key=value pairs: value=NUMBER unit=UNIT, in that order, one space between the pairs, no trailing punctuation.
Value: value=1.5 unit=V
